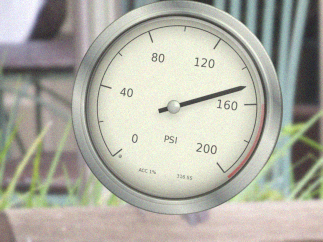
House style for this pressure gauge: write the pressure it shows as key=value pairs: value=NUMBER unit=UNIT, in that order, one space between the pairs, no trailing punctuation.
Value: value=150 unit=psi
